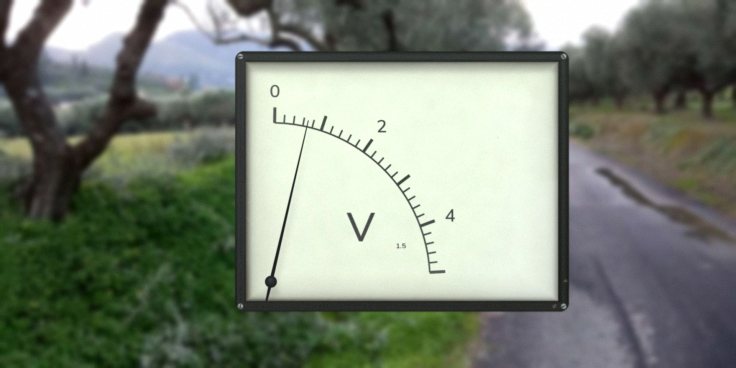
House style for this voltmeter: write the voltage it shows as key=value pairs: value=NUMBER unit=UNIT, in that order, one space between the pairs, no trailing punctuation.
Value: value=0.7 unit=V
